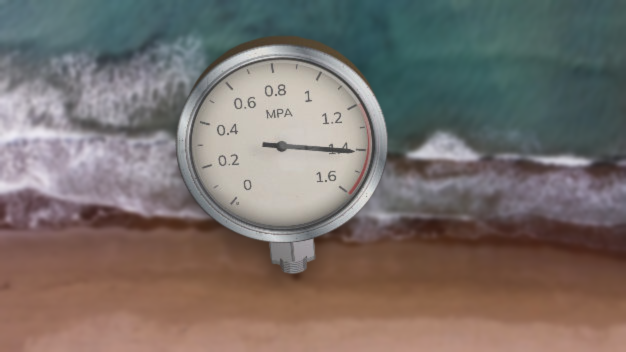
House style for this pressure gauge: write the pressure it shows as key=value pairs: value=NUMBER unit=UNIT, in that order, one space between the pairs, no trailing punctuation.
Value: value=1.4 unit=MPa
